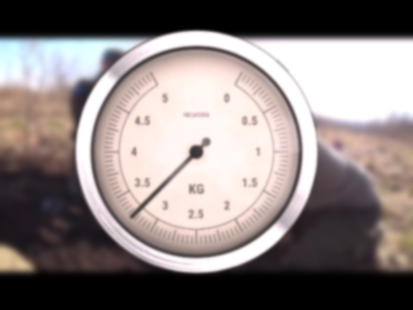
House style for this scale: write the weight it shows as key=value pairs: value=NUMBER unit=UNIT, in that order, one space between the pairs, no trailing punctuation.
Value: value=3.25 unit=kg
